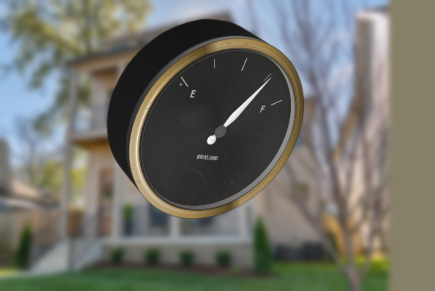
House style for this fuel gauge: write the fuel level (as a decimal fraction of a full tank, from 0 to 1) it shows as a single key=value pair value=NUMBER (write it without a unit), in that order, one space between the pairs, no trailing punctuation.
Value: value=0.75
